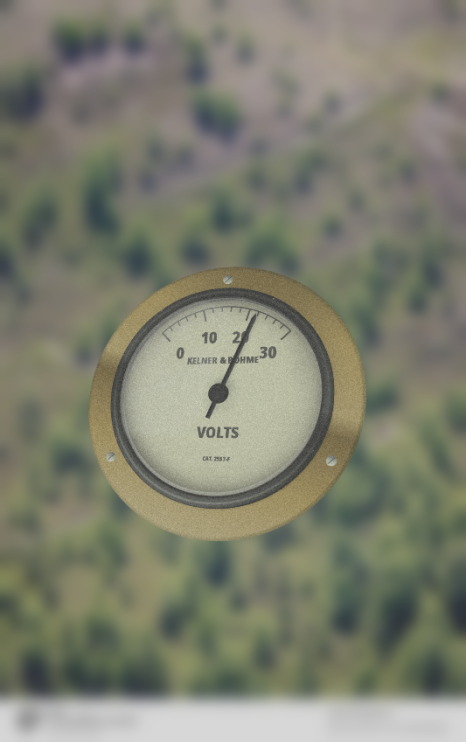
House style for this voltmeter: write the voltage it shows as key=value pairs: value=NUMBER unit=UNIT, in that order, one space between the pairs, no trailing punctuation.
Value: value=22 unit=V
